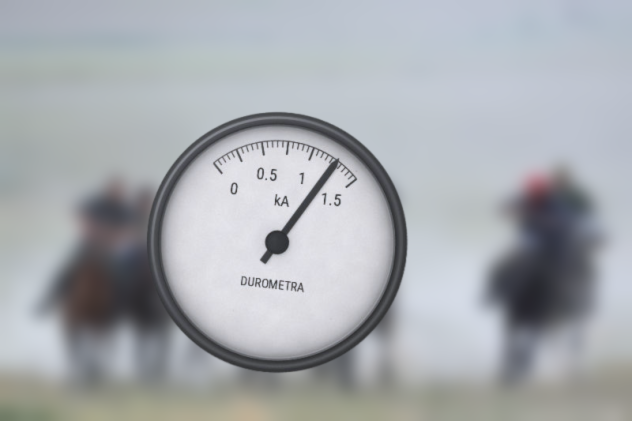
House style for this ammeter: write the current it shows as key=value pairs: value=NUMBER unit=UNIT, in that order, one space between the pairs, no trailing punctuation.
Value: value=1.25 unit=kA
